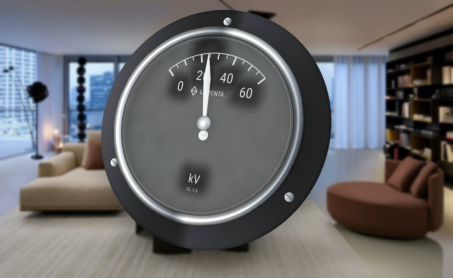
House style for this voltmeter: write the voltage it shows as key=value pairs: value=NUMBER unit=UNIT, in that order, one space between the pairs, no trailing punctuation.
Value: value=25 unit=kV
